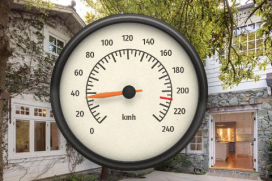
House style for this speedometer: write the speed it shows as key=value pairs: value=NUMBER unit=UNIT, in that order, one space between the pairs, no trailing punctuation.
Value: value=35 unit=km/h
